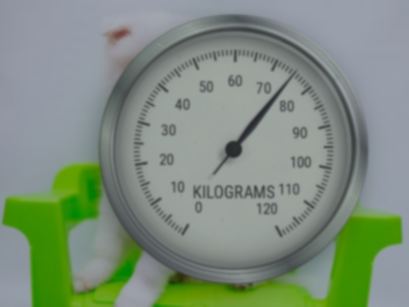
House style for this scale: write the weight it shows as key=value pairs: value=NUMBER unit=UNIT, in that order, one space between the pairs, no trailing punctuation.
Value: value=75 unit=kg
